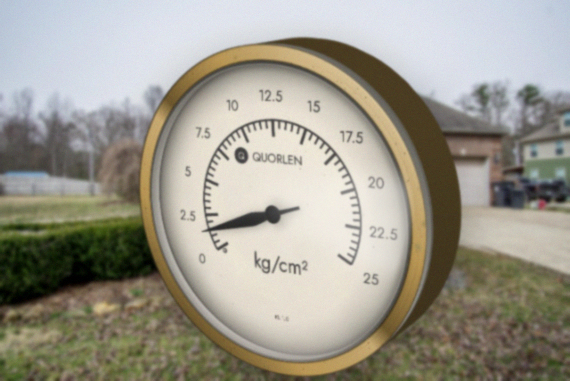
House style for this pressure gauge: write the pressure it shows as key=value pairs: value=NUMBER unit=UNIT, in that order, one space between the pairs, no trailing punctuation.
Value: value=1.5 unit=kg/cm²
